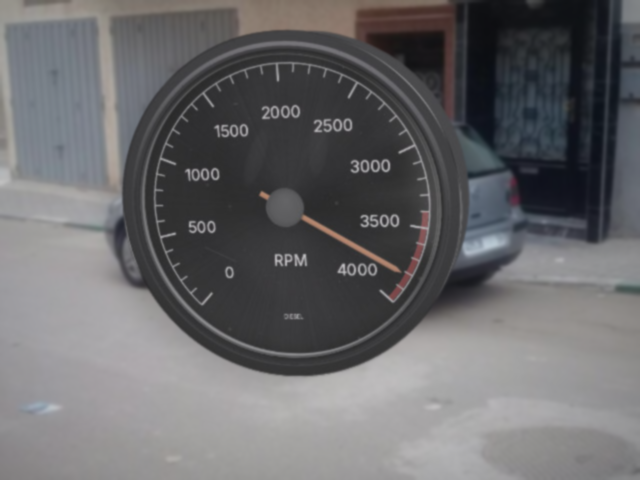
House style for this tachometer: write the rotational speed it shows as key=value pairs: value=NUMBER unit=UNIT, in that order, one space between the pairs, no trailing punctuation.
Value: value=3800 unit=rpm
